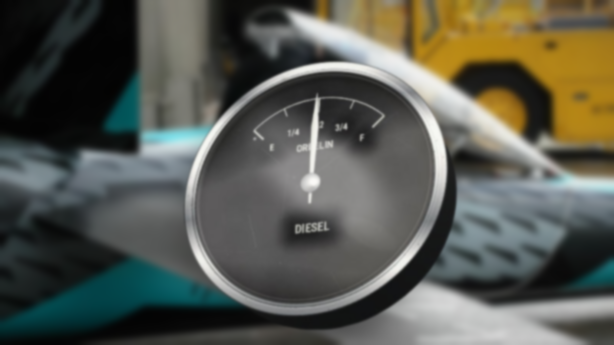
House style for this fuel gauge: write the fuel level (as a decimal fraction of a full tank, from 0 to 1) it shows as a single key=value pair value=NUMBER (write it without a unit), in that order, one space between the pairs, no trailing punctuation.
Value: value=0.5
